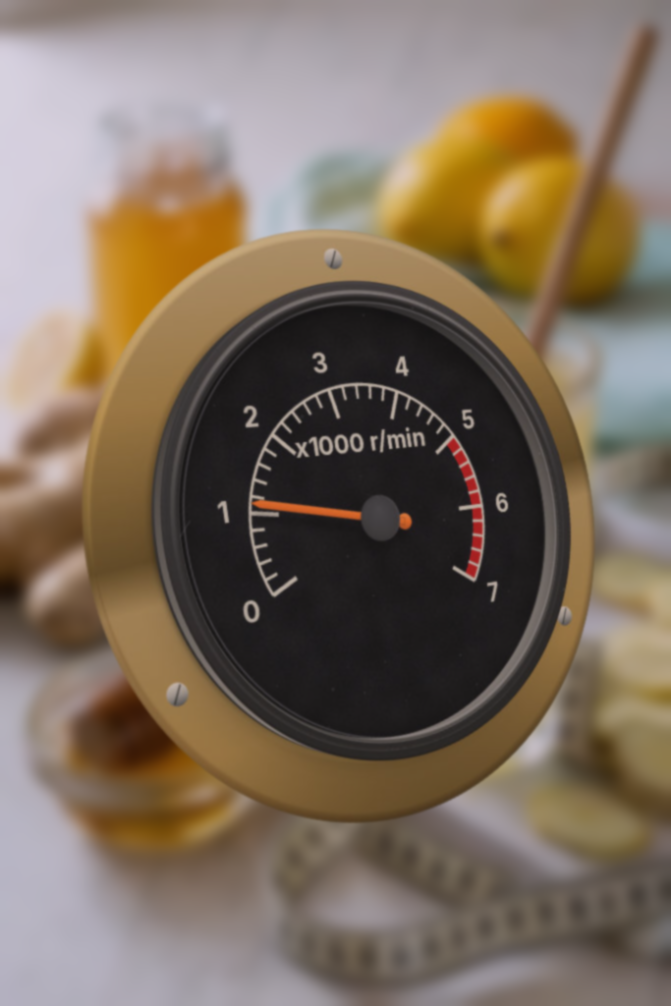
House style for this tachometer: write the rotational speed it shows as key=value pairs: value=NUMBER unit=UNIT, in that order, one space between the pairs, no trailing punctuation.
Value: value=1100 unit=rpm
